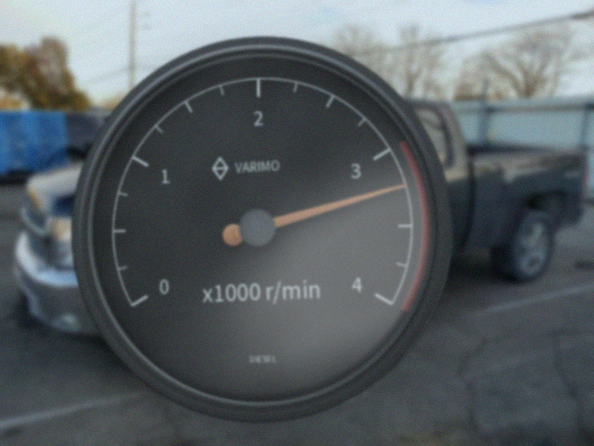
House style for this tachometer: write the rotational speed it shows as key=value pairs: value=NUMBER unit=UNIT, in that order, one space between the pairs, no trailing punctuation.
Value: value=3250 unit=rpm
